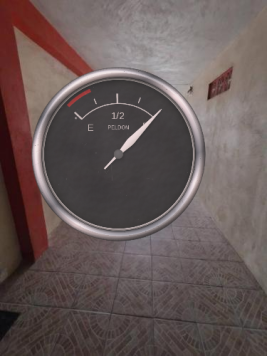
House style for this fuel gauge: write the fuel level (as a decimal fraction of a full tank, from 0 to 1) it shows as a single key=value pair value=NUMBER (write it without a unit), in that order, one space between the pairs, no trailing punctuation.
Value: value=1
